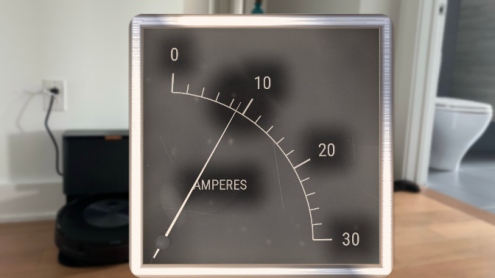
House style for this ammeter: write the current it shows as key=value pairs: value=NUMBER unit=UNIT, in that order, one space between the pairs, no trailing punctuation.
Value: value=9 unit=A
